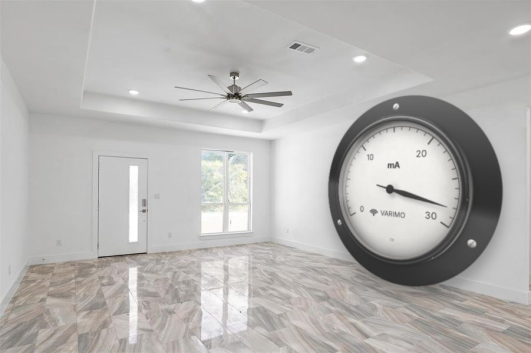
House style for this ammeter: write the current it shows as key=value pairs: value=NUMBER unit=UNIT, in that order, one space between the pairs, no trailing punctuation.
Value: value=28 unit=mA
